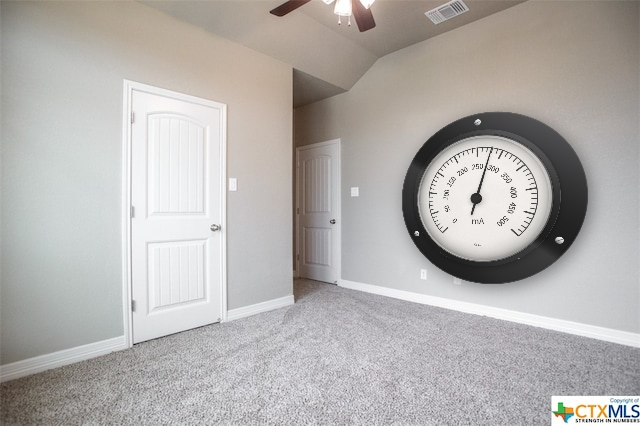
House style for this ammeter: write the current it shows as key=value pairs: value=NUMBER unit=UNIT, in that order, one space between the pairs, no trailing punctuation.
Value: value=280 unit=mA
